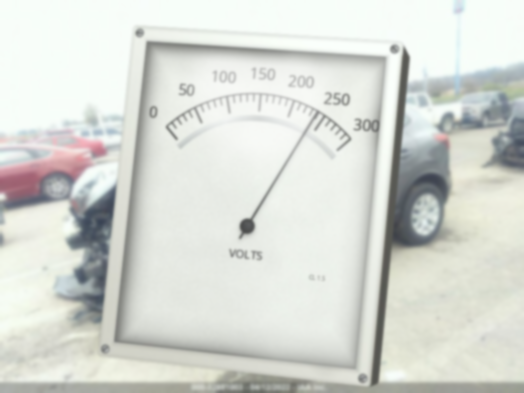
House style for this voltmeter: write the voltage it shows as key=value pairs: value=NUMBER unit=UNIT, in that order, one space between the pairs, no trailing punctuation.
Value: value=240 unit=V
